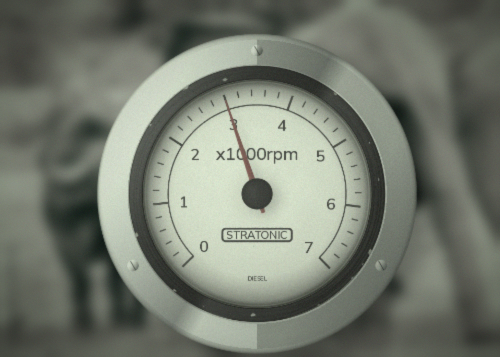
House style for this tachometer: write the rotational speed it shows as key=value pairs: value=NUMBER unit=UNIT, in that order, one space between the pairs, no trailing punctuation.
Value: value=3000 unit=rpm
